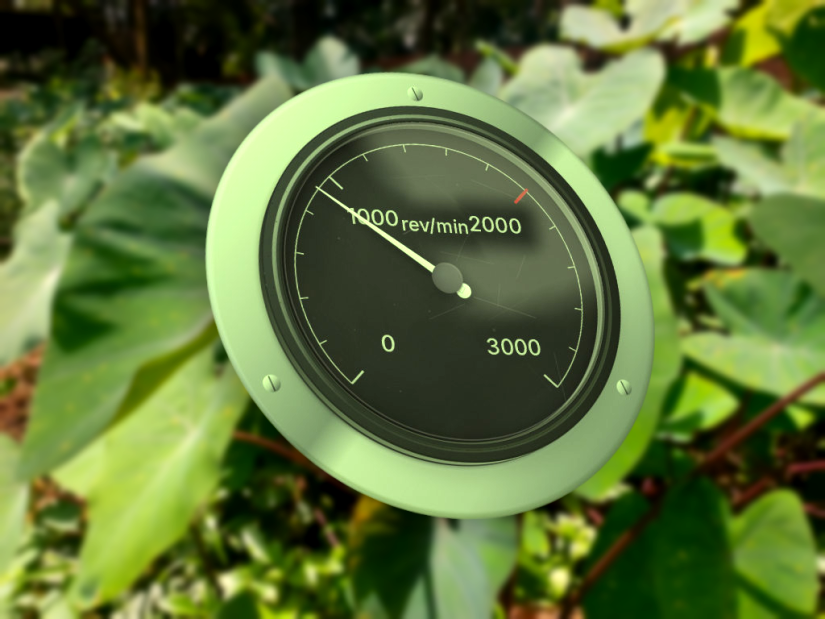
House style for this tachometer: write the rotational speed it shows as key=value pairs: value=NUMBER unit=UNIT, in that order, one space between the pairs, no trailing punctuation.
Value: value=900 unit=rpm
